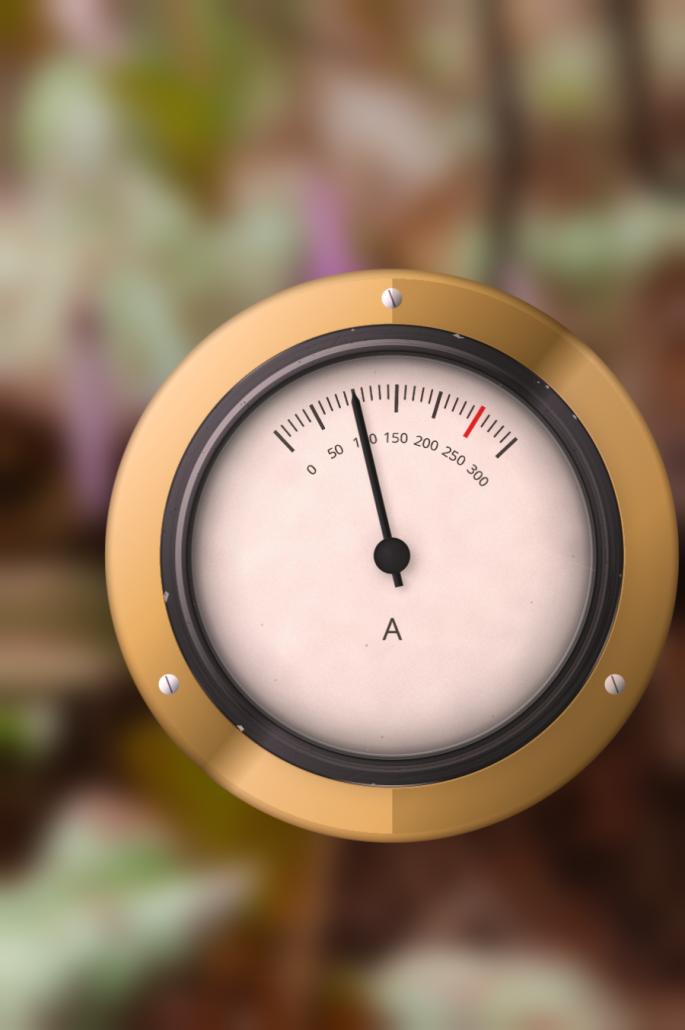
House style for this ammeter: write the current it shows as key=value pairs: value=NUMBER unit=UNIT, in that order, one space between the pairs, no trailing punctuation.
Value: value=100 unit=A
